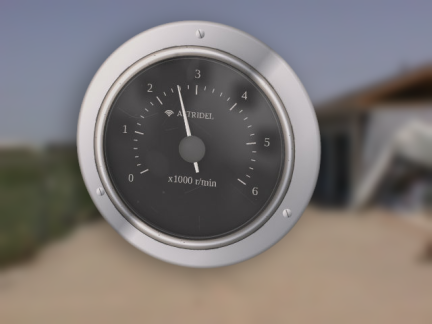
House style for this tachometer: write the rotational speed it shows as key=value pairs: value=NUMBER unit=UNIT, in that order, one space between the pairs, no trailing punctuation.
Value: value=2600 unit=rpm
